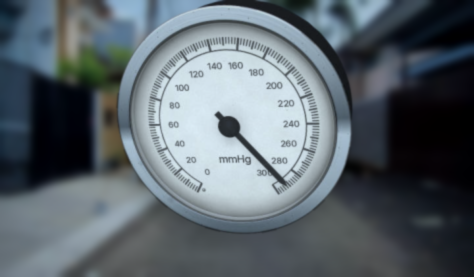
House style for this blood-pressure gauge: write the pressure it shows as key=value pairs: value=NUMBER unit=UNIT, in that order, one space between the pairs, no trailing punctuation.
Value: value=290 unit=mmHg
